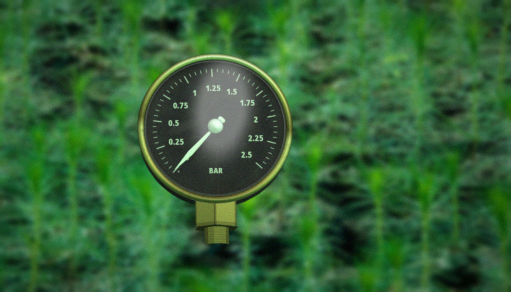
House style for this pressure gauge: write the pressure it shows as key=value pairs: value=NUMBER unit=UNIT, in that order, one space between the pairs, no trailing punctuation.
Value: value=0 unit=bar
